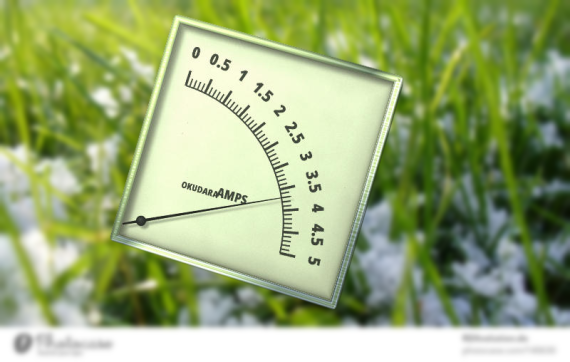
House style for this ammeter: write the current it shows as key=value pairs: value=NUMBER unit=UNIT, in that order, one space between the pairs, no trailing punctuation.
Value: value=3.7 unit=A
